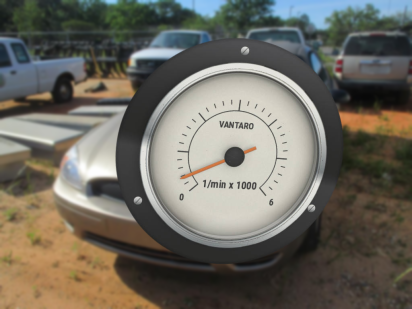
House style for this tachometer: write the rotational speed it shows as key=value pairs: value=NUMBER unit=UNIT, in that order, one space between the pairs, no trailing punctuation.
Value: value=400 unit=rpm
